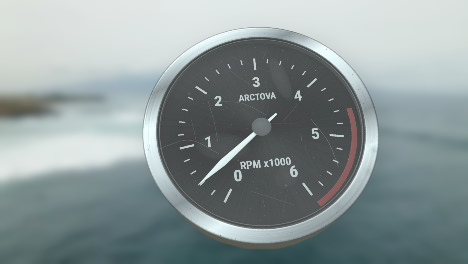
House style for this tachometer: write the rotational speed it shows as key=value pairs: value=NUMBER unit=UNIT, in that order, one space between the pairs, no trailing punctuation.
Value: value=400 unit=rpm
